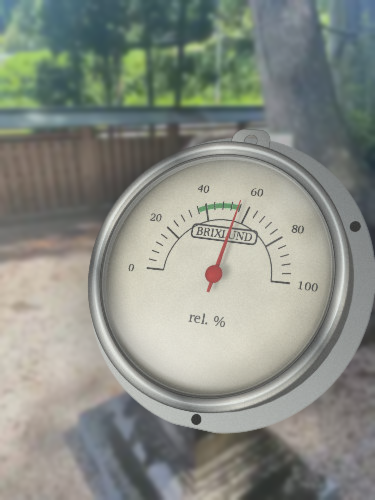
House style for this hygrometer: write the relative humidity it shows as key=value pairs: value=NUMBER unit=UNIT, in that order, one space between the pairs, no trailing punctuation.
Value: value=56 unit=%
